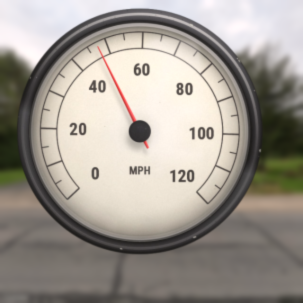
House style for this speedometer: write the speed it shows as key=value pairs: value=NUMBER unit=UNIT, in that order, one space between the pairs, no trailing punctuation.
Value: value=47.5 unit=mph
